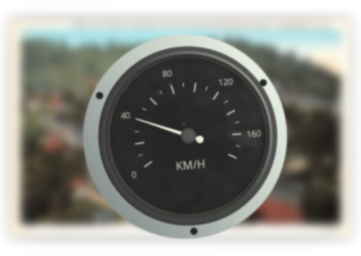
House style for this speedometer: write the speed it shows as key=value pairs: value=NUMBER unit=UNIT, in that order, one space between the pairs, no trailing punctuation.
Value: value=40 unit=km/h
